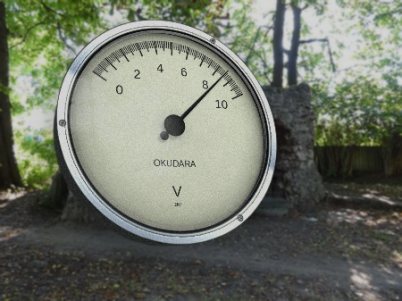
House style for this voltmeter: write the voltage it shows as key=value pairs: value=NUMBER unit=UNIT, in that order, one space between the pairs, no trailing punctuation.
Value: value=8.5 unit=V
